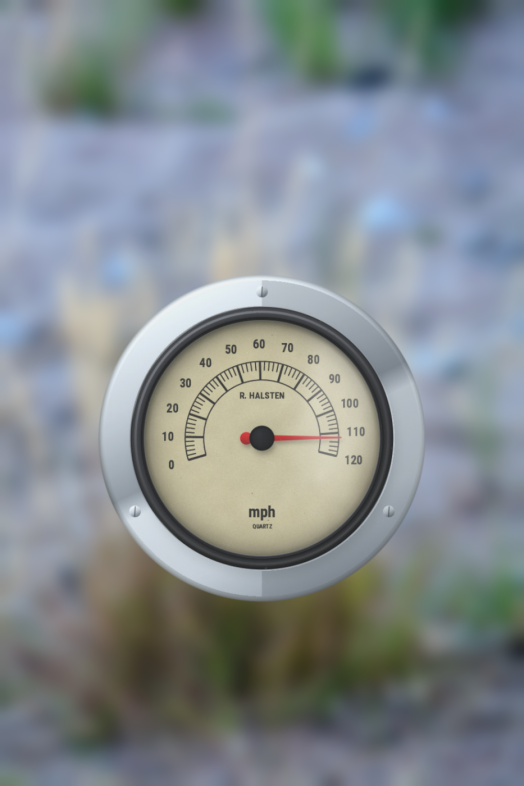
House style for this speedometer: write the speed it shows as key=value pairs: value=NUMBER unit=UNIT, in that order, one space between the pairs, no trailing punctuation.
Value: value=112 unit=mph
